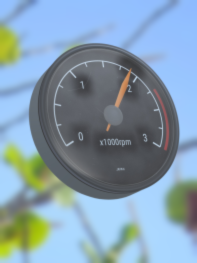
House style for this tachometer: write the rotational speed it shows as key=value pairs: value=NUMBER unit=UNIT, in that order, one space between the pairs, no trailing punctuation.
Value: value=1875 unit=rpm
